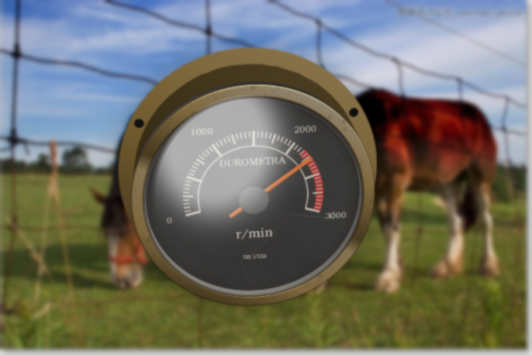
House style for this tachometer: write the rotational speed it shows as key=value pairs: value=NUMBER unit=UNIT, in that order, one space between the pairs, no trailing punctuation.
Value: value=2250 unit=rpm
